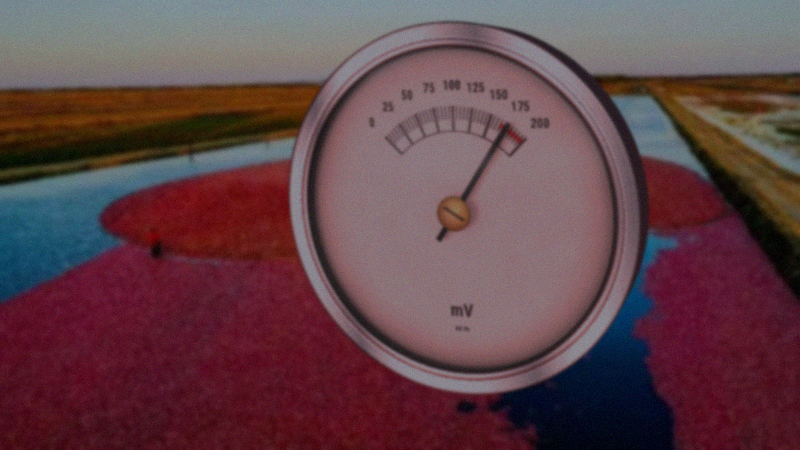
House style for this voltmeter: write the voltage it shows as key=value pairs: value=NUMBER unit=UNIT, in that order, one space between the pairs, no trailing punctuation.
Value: value=175 unit=mV
